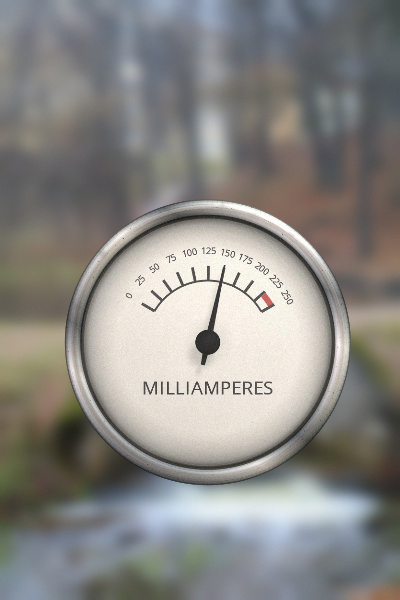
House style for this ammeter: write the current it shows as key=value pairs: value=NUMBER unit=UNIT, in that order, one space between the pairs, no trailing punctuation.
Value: value=150 unit=mA
